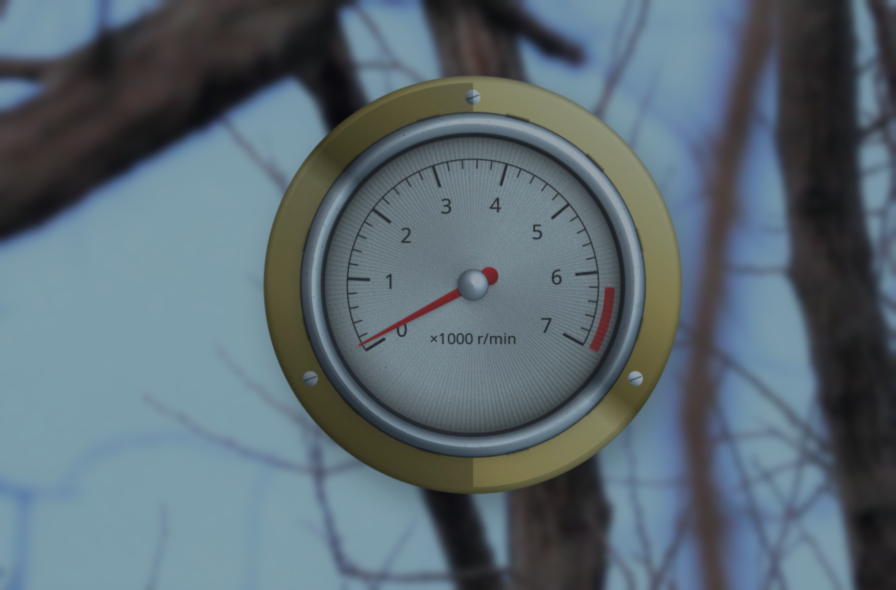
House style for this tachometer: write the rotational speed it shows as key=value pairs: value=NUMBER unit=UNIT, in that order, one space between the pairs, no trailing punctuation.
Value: value=100 unit=rpm
